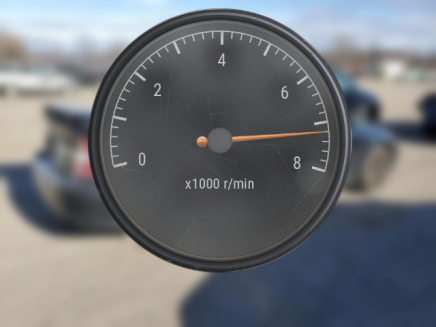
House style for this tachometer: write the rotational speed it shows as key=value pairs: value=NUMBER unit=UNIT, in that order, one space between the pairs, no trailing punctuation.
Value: value=7200 unit=rpm
